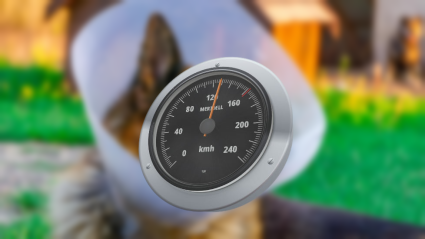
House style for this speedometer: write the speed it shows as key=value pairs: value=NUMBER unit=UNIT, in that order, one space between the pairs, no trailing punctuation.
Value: value=130 unit=km/h
